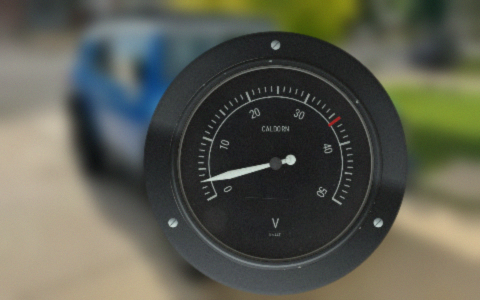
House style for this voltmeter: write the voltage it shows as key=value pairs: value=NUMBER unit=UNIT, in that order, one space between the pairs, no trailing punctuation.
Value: value=3 unit=V
